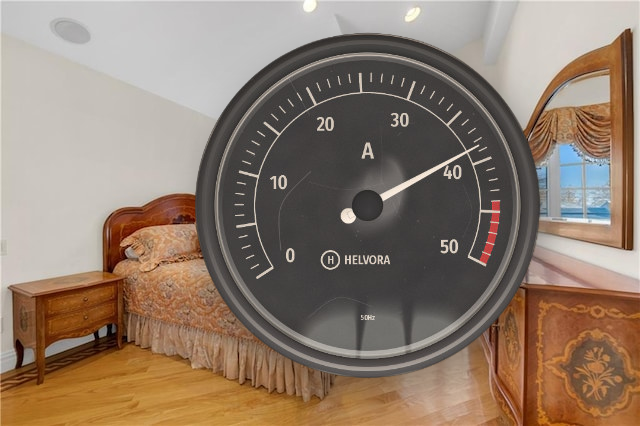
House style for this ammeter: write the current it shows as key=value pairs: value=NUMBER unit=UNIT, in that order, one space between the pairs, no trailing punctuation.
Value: value=38.5 unit=A
